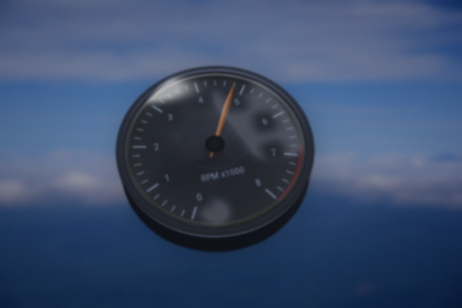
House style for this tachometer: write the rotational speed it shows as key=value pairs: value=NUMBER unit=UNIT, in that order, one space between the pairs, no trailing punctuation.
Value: value=4800 unit=rpm
